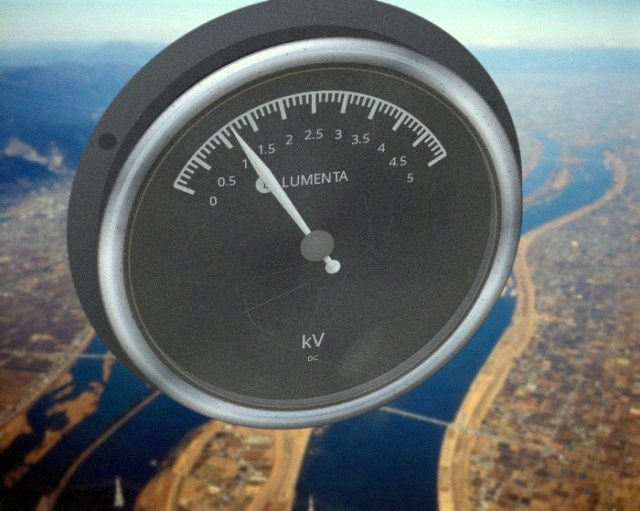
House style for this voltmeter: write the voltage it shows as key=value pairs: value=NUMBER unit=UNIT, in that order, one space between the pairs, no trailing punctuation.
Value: value=1.2 unit=kV
